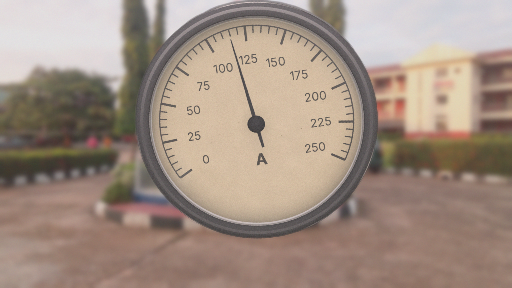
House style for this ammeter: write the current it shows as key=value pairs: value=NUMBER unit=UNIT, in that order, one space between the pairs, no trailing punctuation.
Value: value=115 unit=A
